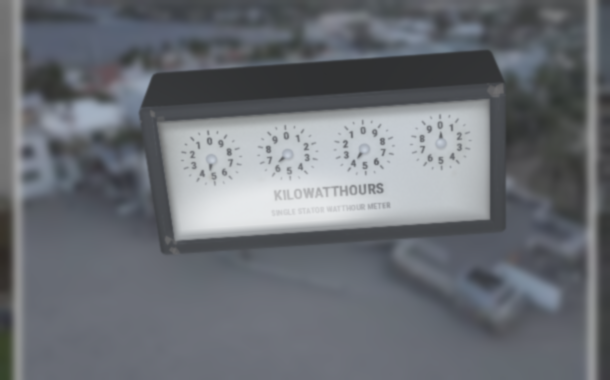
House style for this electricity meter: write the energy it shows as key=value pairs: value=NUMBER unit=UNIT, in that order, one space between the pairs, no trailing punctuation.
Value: value=4640 unit=kWh
